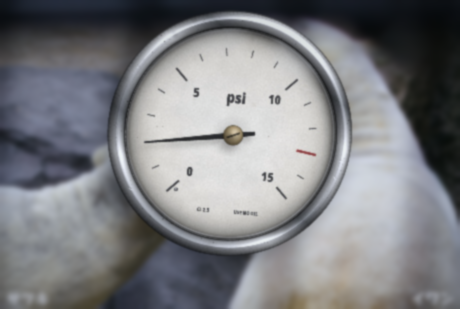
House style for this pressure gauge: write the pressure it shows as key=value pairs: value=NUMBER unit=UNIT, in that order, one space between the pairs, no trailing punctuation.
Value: value=2 unit=psi
